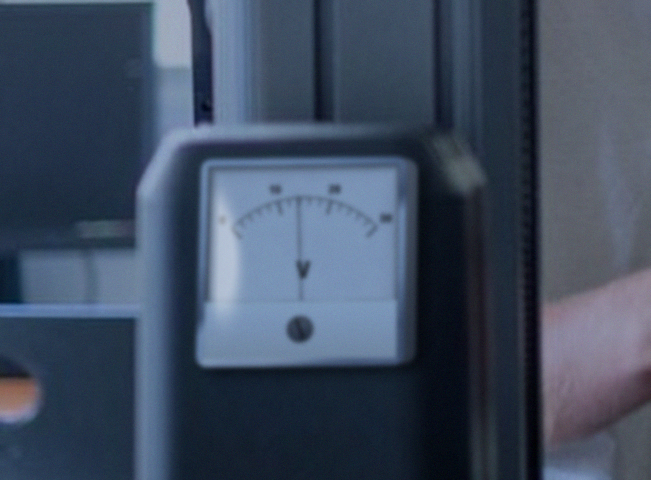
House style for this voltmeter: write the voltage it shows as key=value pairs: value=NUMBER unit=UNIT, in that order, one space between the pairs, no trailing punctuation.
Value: value=14 unit=V
